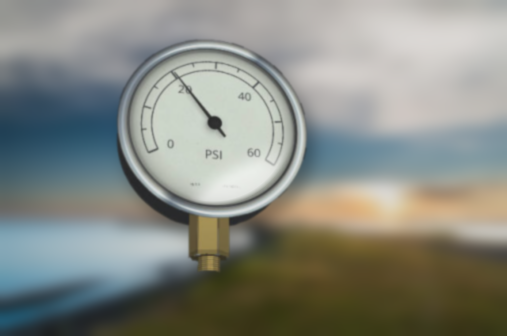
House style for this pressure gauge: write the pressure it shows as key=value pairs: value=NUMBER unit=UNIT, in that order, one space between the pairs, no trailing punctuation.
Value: value=20 unit=psi
